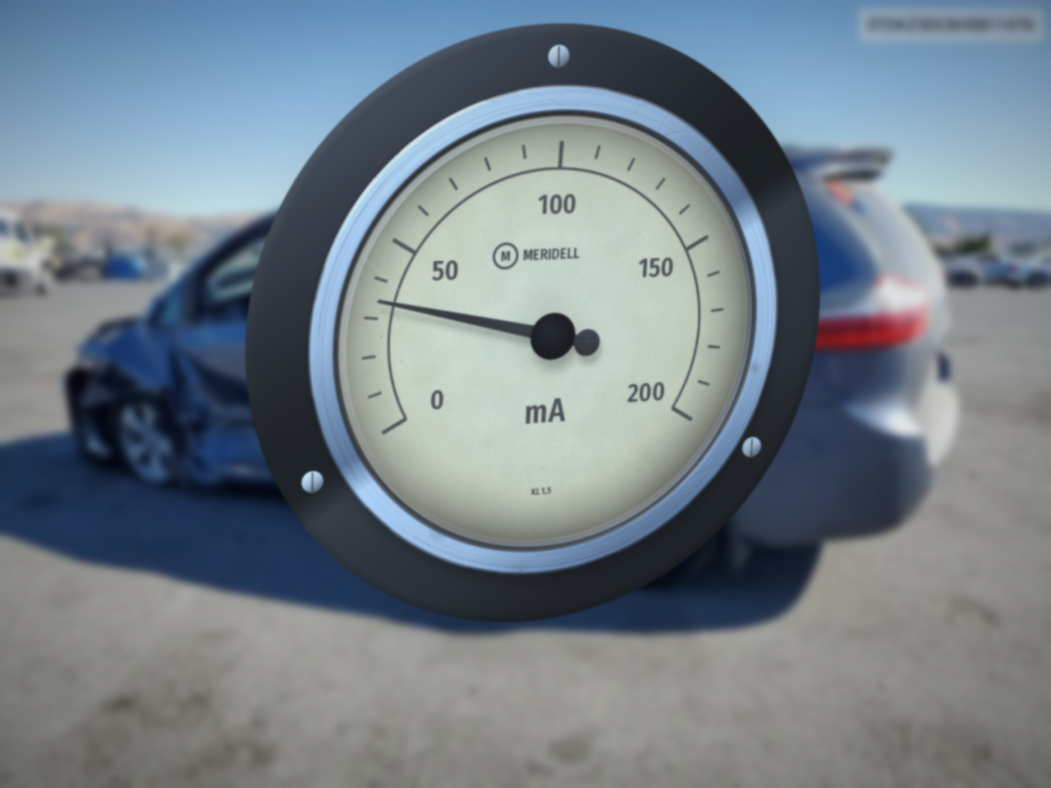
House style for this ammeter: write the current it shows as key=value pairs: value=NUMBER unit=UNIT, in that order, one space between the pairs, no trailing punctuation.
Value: value=35 unit=mA
